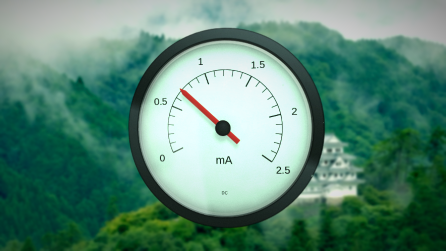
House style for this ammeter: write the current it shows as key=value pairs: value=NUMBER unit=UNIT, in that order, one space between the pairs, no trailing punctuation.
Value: value=0.7 unit=mA
